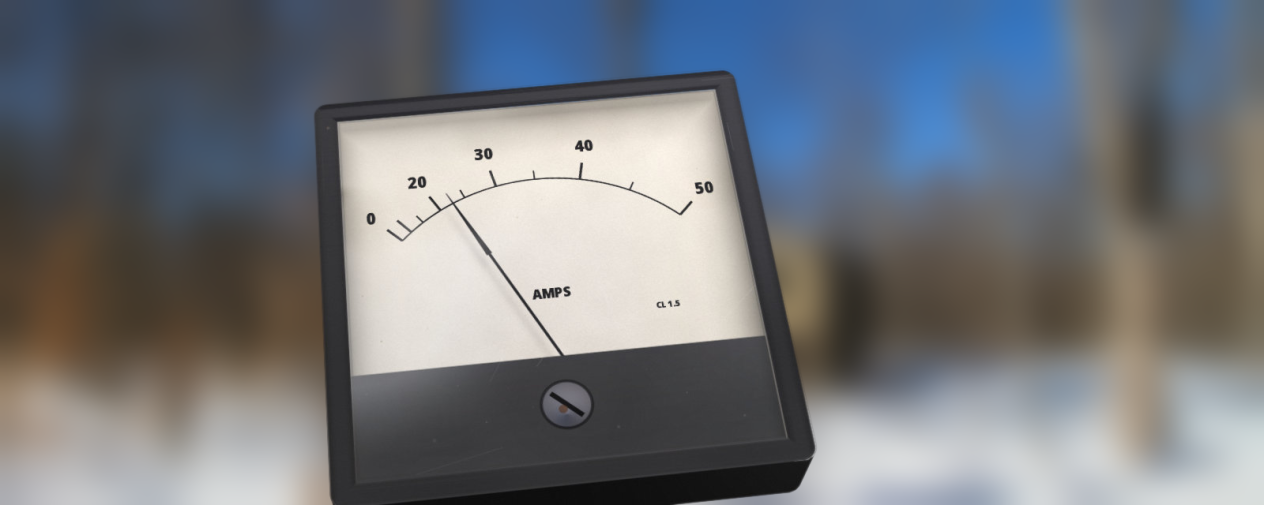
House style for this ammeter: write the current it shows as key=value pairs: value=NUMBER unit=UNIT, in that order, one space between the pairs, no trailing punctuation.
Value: value=22.5 unit=A
